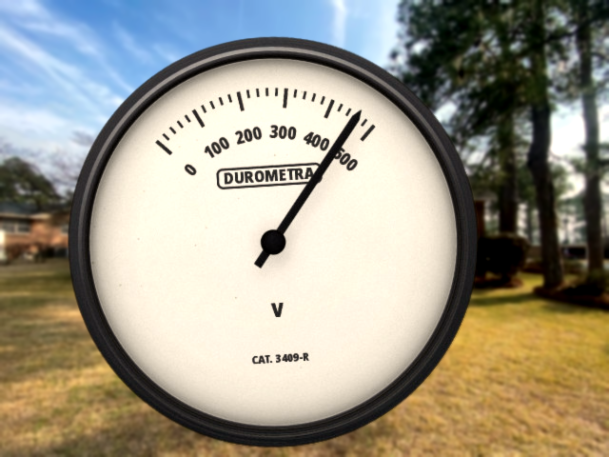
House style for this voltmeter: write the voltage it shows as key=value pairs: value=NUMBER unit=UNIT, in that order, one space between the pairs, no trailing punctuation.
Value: value=460 unit=V
